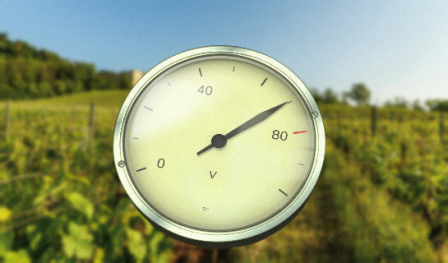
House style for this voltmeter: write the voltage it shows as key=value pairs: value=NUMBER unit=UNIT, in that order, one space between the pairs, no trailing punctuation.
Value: value=70 unit=V
